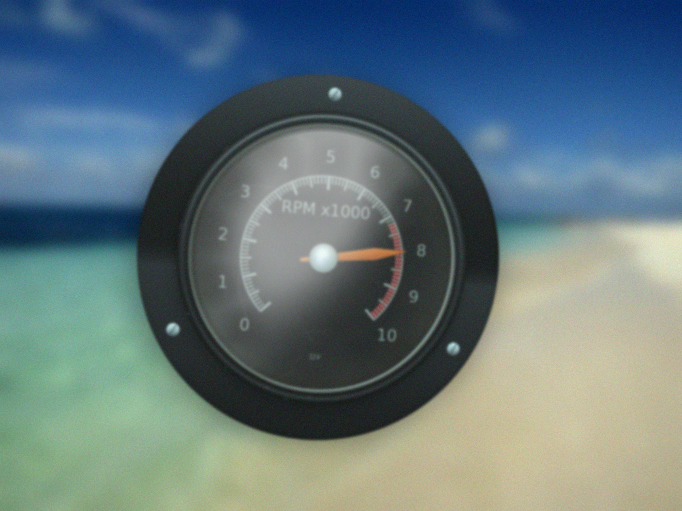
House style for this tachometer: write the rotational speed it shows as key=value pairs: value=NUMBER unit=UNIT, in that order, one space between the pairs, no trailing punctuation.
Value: value=8000 unit=rpm
